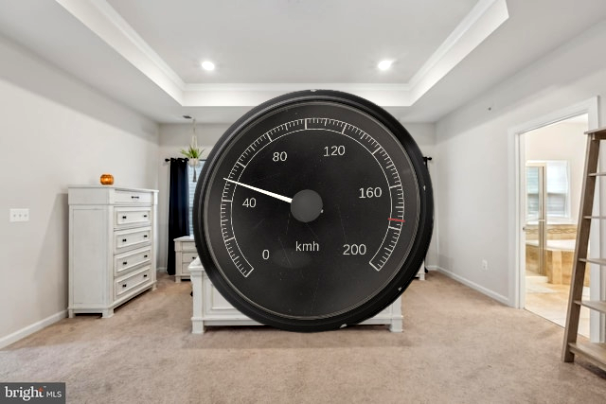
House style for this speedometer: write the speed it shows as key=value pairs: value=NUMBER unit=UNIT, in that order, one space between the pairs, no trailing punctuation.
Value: value=50 unit=km/h
